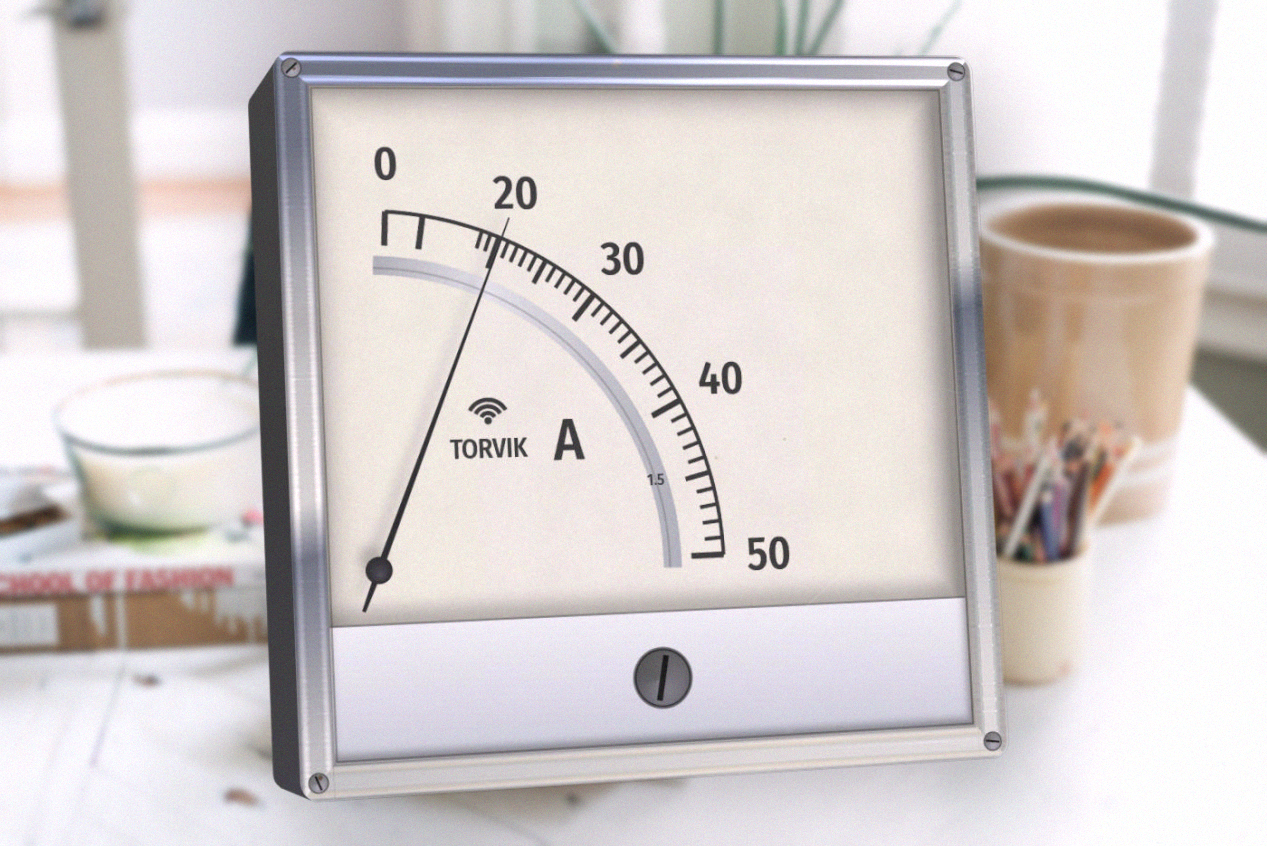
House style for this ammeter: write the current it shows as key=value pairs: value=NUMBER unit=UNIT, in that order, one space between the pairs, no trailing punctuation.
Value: value=20 unit=A
